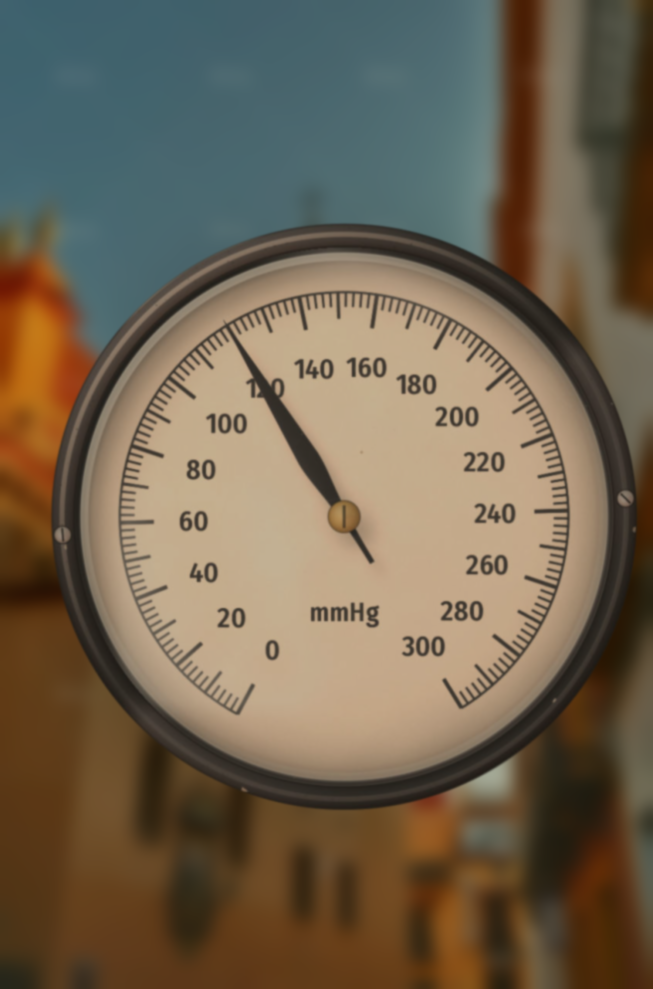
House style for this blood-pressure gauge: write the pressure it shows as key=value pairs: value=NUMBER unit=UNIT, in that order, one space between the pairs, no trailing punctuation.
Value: value=120 unit=mmHg
